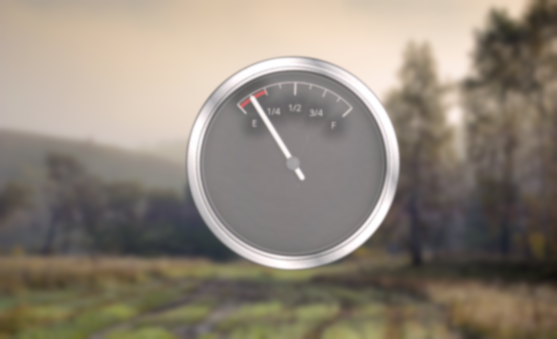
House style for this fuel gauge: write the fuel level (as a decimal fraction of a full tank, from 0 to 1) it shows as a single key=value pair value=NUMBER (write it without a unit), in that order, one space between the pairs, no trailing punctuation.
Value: value=0.125
